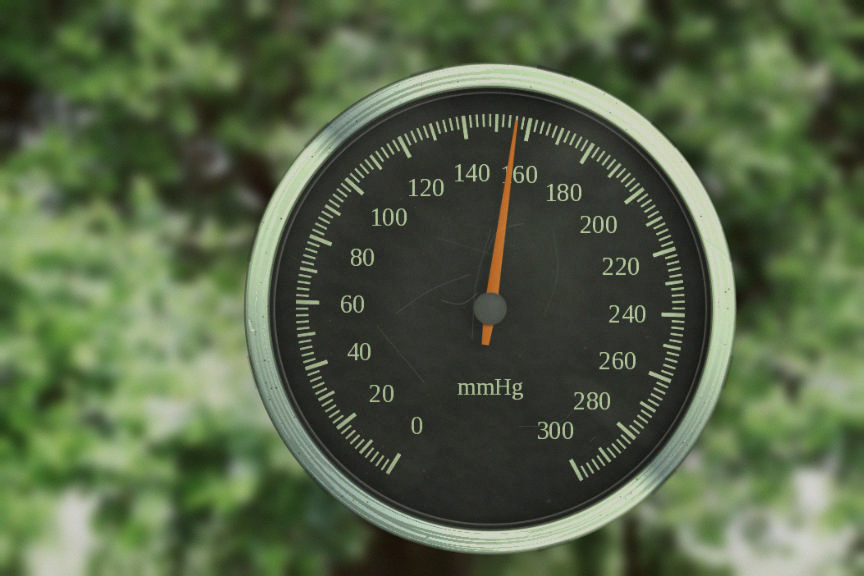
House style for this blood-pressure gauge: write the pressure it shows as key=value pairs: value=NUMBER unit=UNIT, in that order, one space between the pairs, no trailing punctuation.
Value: value=156 unit=mmHg
